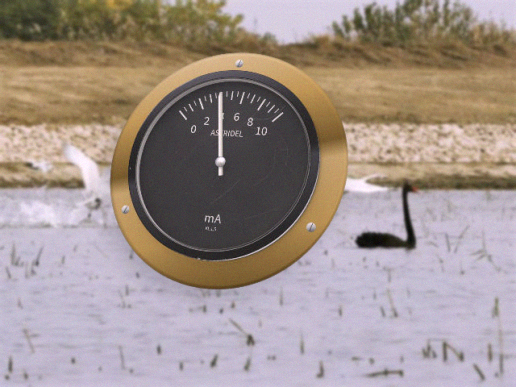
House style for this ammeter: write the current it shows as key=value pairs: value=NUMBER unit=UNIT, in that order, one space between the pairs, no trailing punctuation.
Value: value=4 unit=mA
